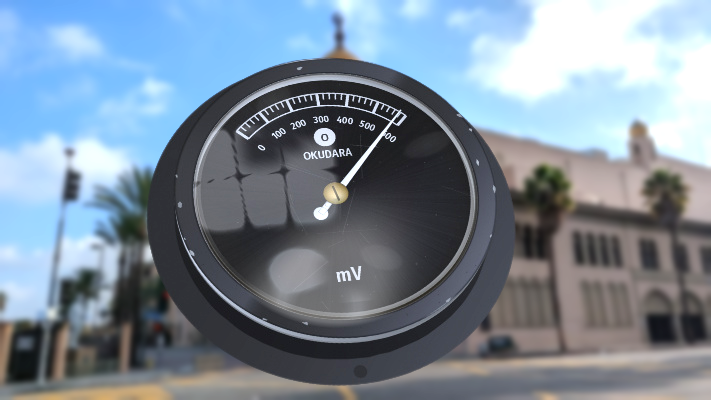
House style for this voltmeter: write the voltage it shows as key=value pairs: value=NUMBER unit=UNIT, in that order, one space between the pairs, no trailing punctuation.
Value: value=580 unit=mV
